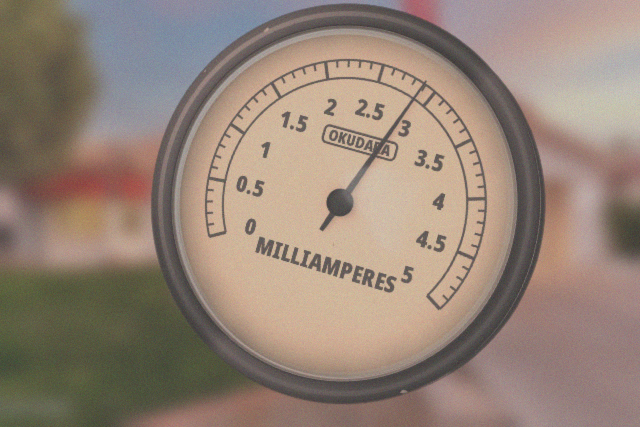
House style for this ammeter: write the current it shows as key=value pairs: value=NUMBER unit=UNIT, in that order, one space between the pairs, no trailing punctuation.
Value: value=2.9 unit=mA
